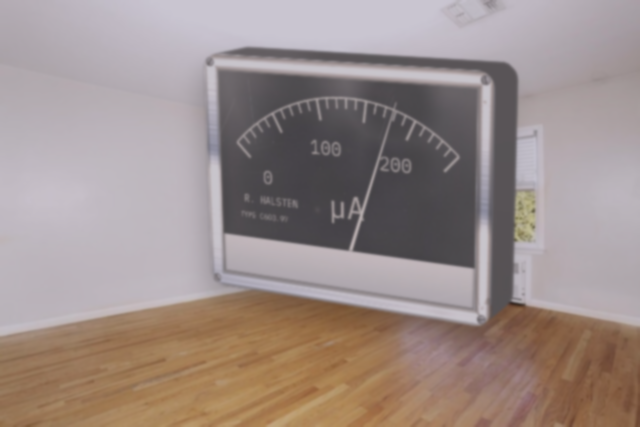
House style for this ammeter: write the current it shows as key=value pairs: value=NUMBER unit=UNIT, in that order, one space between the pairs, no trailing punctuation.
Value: value=180 unit=µA
